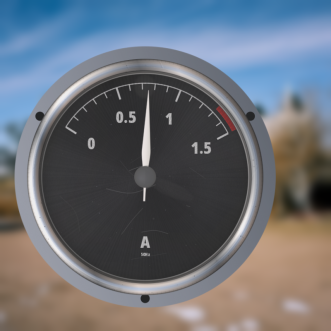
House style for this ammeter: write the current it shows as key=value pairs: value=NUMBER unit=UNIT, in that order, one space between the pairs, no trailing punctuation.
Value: value=0.75 unit=A
